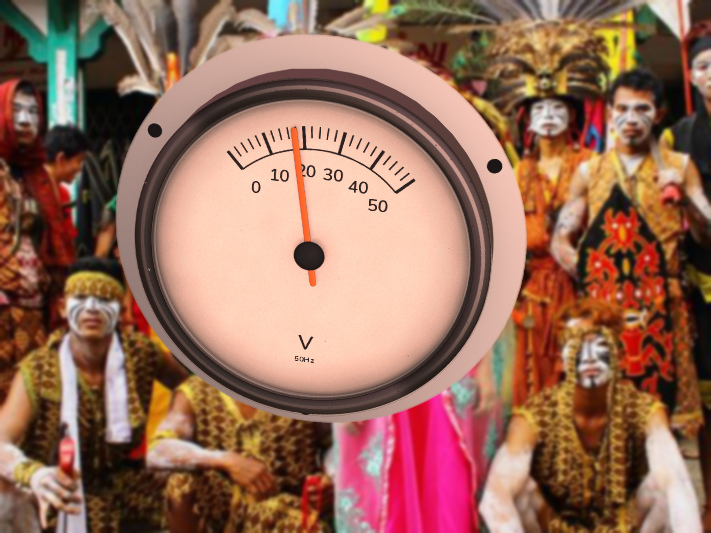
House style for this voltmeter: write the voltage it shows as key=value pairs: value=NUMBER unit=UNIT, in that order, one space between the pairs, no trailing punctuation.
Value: value=18 unit=V
